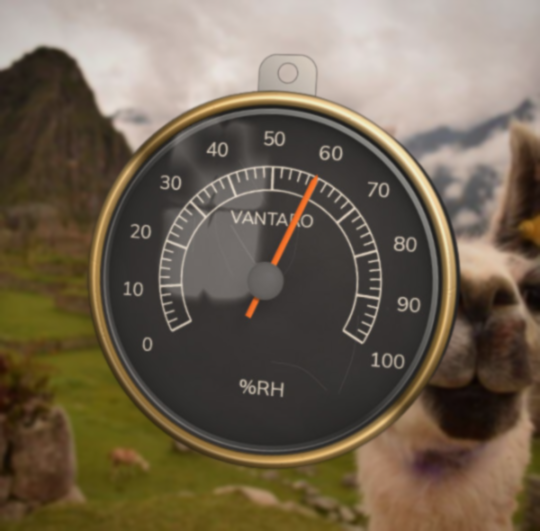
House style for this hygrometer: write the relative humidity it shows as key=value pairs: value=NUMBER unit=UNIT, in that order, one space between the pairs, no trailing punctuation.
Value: value=60 unit=%
